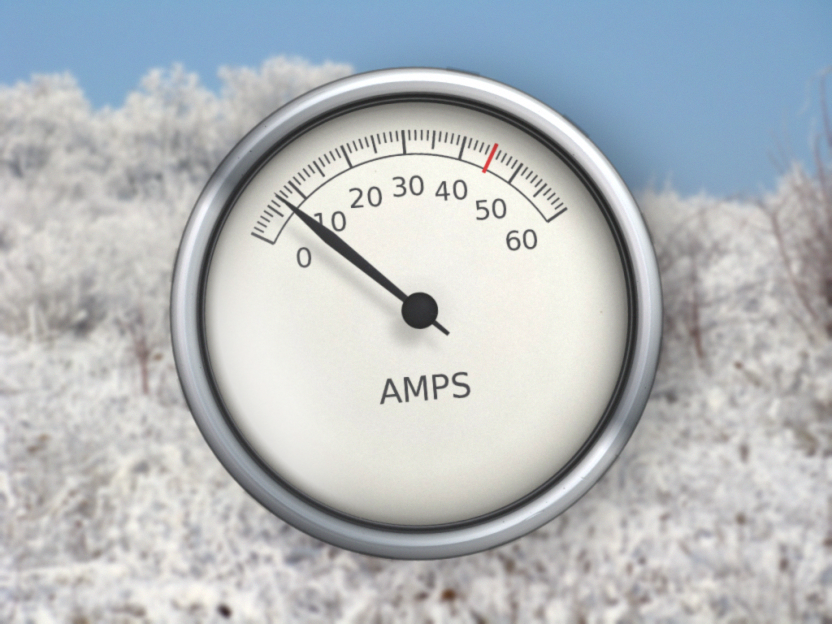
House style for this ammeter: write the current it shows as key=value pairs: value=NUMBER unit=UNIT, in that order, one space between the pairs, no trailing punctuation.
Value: value=7 unit=A
